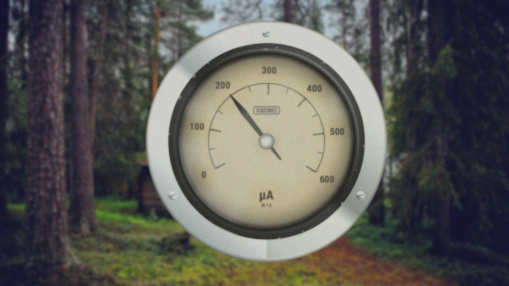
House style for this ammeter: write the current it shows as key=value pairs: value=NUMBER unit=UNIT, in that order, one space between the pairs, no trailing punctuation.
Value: value=200 unit=µA
